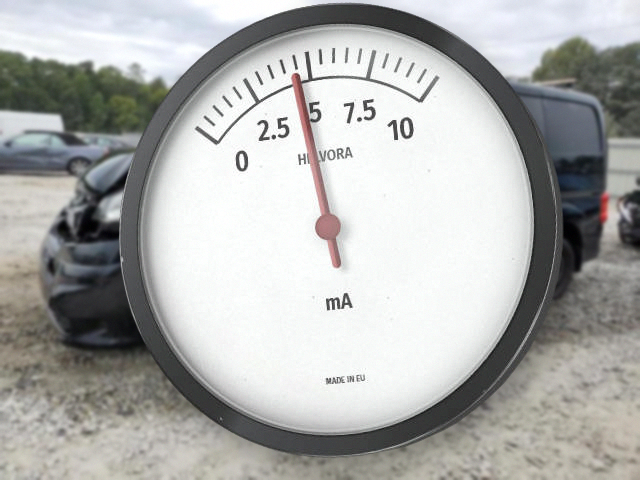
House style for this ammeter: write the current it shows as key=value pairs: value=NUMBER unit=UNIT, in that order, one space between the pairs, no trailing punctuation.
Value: value=4.5 unit=mA
